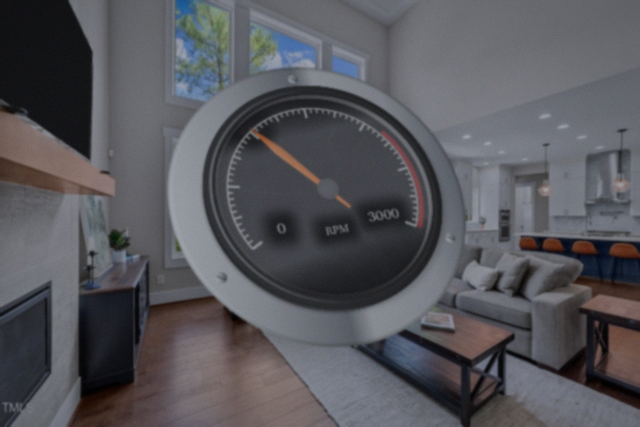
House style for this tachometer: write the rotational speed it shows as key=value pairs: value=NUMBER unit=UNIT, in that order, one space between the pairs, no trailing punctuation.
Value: value=1000 unit=rpm
